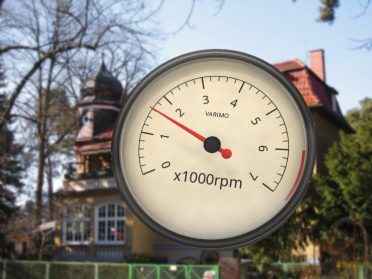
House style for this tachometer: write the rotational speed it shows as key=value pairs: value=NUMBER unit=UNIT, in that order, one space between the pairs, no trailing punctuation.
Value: value=1600 unit=rpm
